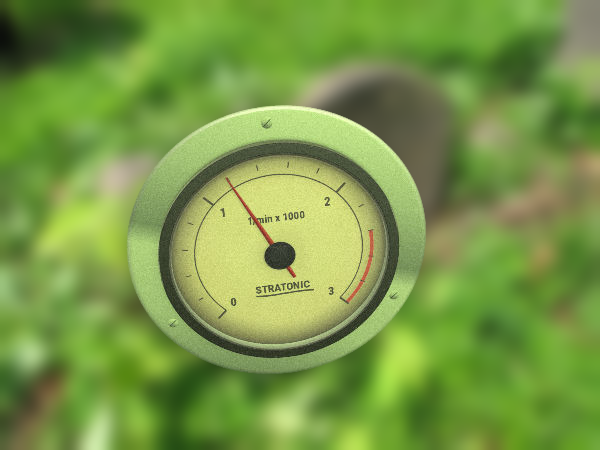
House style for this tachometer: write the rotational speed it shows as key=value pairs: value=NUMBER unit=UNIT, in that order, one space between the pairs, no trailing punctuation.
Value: value=1200 unit=rpm
